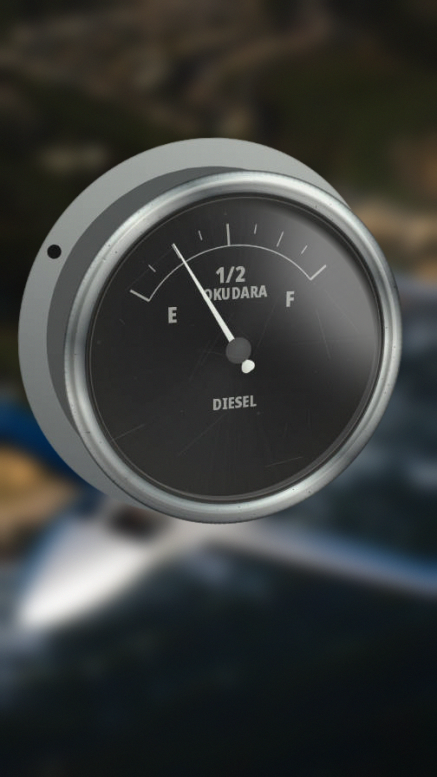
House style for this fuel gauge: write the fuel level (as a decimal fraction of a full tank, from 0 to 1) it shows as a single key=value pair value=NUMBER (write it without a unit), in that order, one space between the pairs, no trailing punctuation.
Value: value=0.25
